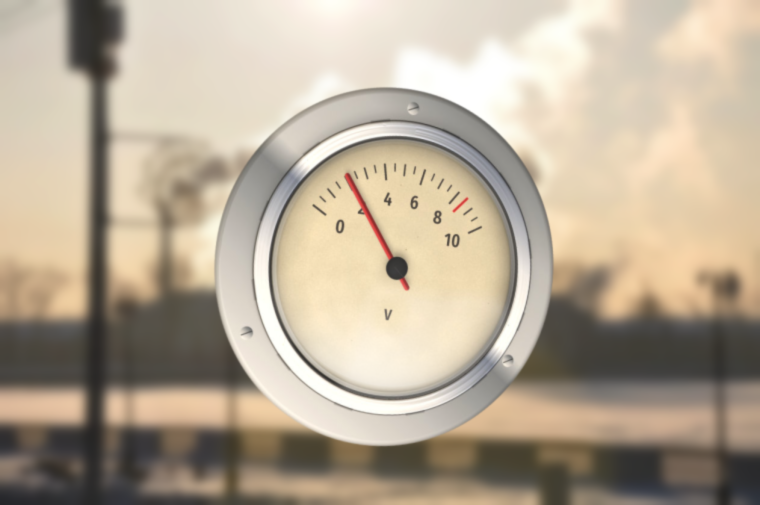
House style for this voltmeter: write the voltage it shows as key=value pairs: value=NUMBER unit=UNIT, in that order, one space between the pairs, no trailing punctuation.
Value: value=2 unit=V
